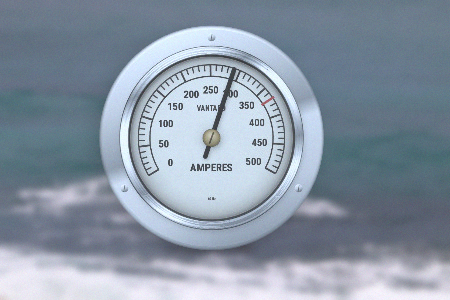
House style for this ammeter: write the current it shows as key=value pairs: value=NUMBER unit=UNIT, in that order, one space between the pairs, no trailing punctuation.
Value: value=290 unit=A
